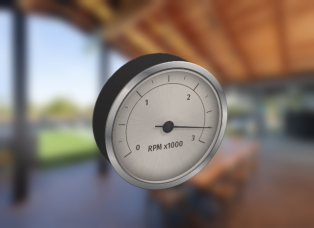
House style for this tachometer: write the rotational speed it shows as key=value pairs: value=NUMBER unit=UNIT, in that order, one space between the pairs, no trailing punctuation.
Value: value=2750 unit=rpm
